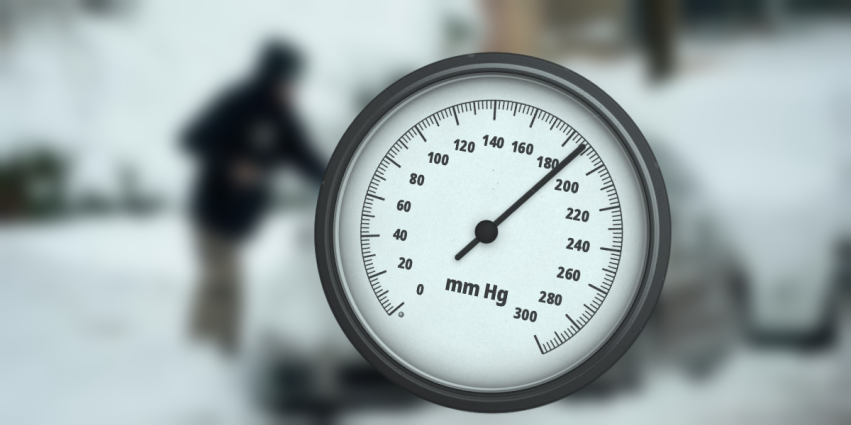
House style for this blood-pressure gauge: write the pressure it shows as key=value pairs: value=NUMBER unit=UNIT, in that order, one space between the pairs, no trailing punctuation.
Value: value=188 unit=mmHg
